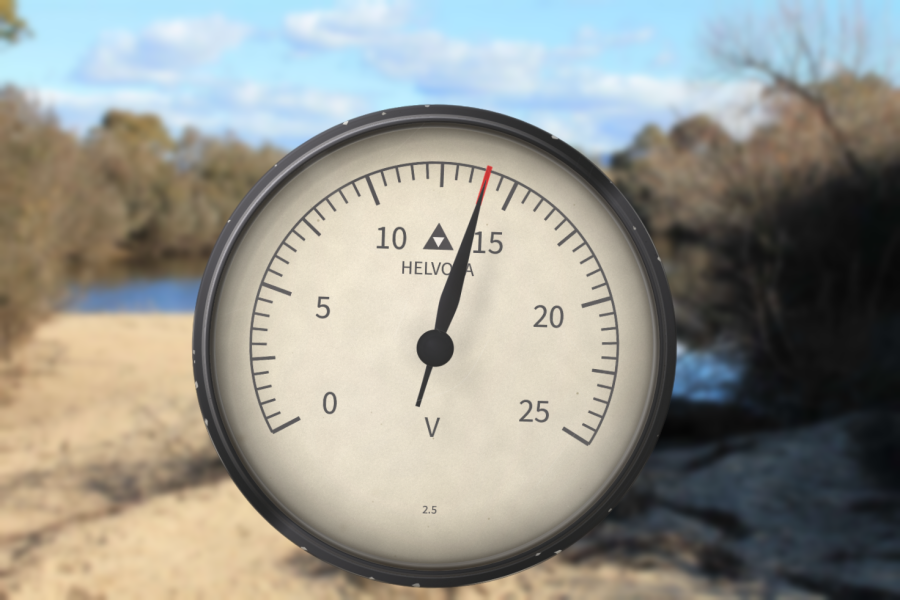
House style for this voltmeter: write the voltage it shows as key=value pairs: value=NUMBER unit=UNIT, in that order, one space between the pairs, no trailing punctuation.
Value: value=14 unit=V
